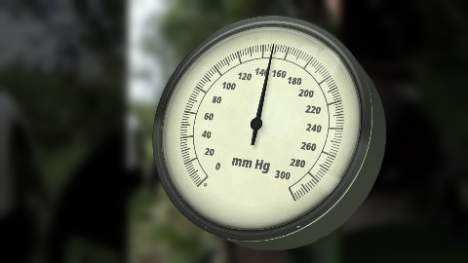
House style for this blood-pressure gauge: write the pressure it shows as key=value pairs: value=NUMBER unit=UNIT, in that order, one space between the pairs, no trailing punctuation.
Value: value=150 unit=mmHg
